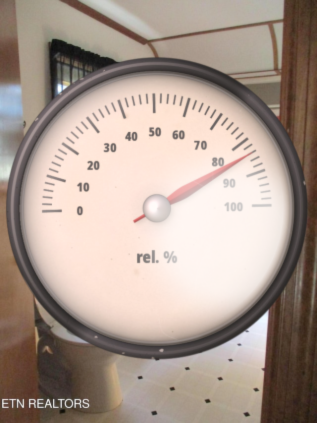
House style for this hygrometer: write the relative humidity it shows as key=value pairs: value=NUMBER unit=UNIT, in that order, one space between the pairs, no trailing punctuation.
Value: value=84 unit=%
